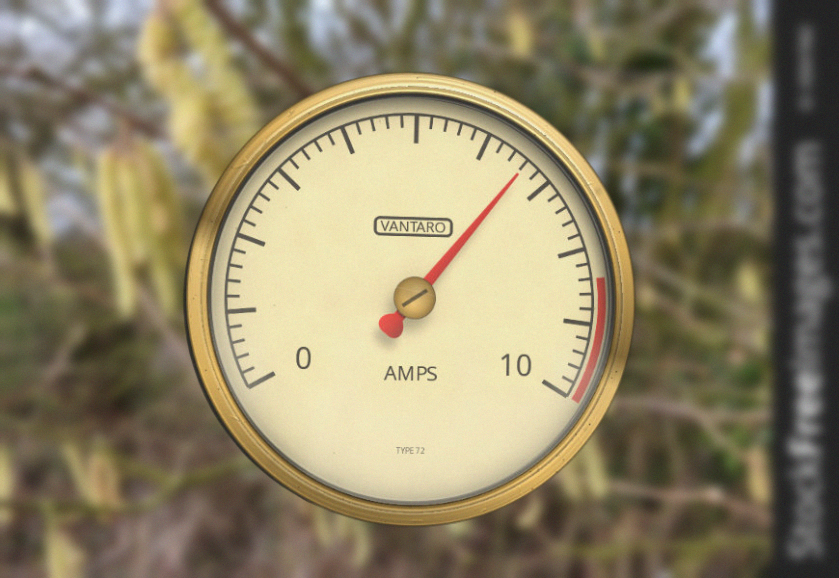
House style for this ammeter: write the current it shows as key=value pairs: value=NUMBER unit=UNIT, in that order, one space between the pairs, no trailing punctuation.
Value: value=6.6 unit=A
